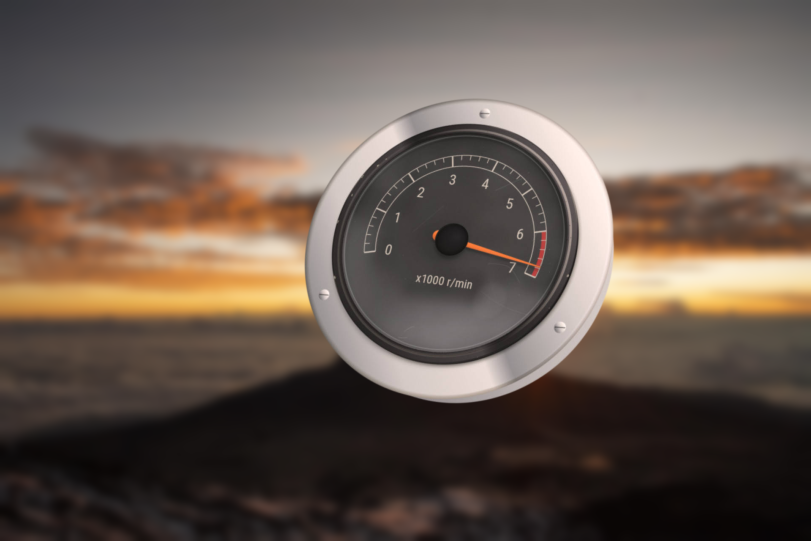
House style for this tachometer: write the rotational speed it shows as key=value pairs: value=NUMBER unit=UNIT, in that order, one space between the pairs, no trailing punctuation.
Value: value=6800 unit=rpm
